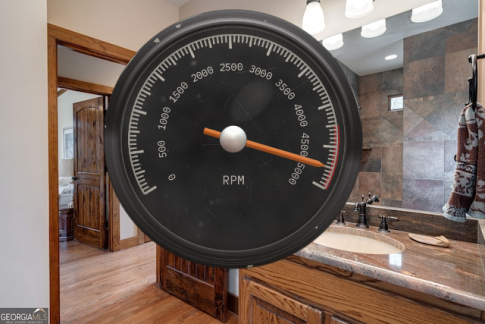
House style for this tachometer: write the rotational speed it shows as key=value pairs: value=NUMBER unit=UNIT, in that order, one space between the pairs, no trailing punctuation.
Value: value=4750 unit=rpm
